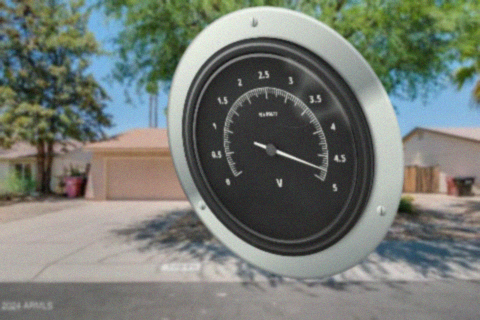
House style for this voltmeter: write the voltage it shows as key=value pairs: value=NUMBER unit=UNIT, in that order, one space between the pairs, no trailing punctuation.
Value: value=4.75 unit=V
